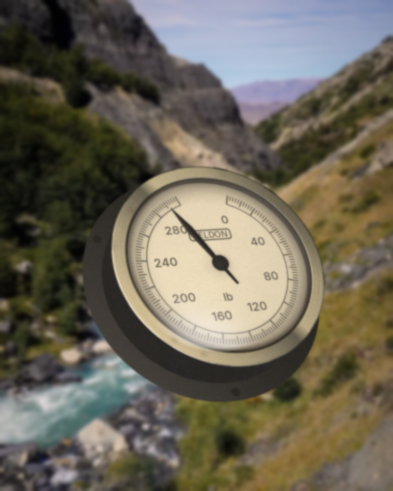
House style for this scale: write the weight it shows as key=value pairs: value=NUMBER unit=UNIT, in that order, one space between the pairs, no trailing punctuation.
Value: value=290 unit=lb
